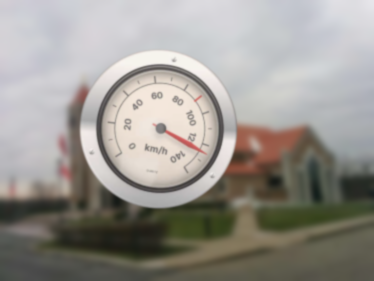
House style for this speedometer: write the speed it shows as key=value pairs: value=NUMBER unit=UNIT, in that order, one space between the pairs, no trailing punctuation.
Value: value=125 unit=km/h
